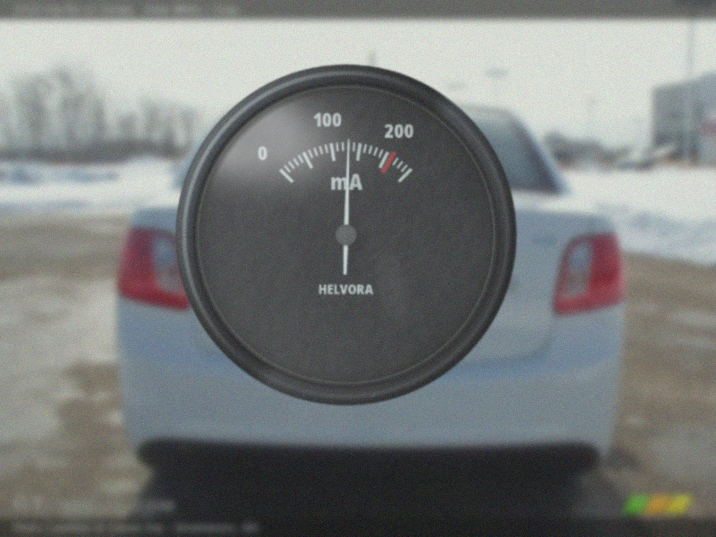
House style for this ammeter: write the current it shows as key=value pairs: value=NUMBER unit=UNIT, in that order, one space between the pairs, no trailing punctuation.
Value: value=130 unit=mA
